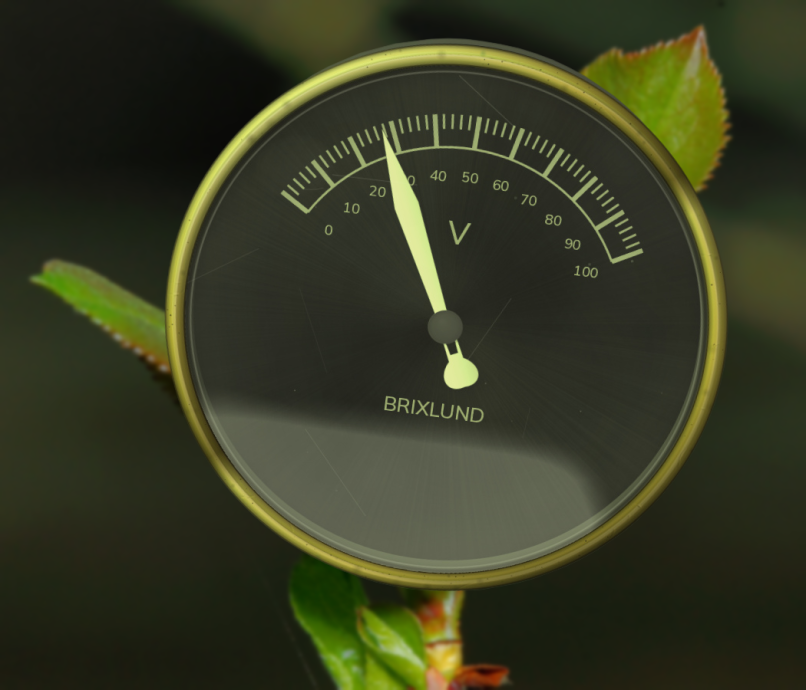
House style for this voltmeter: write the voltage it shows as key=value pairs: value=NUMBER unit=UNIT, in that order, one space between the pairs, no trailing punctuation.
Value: value=28 unit=V
